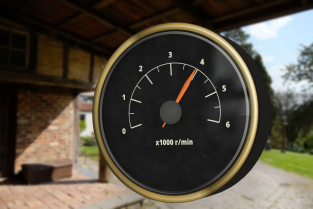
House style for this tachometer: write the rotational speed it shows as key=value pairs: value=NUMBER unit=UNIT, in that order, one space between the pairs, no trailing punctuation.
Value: value=4000 unit=rpm
